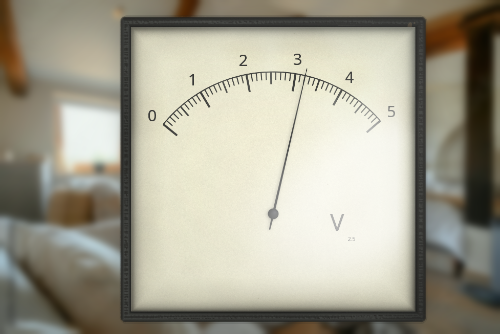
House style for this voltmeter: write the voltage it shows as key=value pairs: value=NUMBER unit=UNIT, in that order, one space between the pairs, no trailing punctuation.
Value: value=3.2 unit=V
